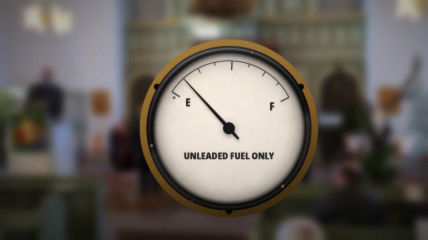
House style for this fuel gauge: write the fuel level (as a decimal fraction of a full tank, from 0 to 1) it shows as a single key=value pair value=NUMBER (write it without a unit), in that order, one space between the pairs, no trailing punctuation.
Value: value=0.125
